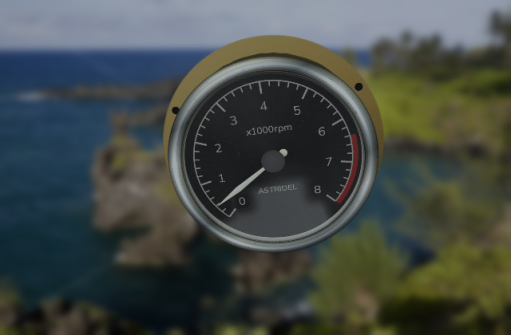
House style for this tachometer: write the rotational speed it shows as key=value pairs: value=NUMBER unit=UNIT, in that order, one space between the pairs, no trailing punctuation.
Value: value=400 unit=rpm
